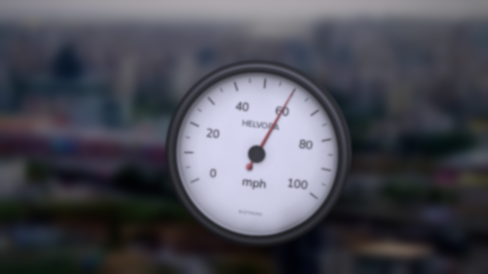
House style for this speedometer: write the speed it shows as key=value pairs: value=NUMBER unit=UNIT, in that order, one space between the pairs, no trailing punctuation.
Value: value=60 unit=mph
